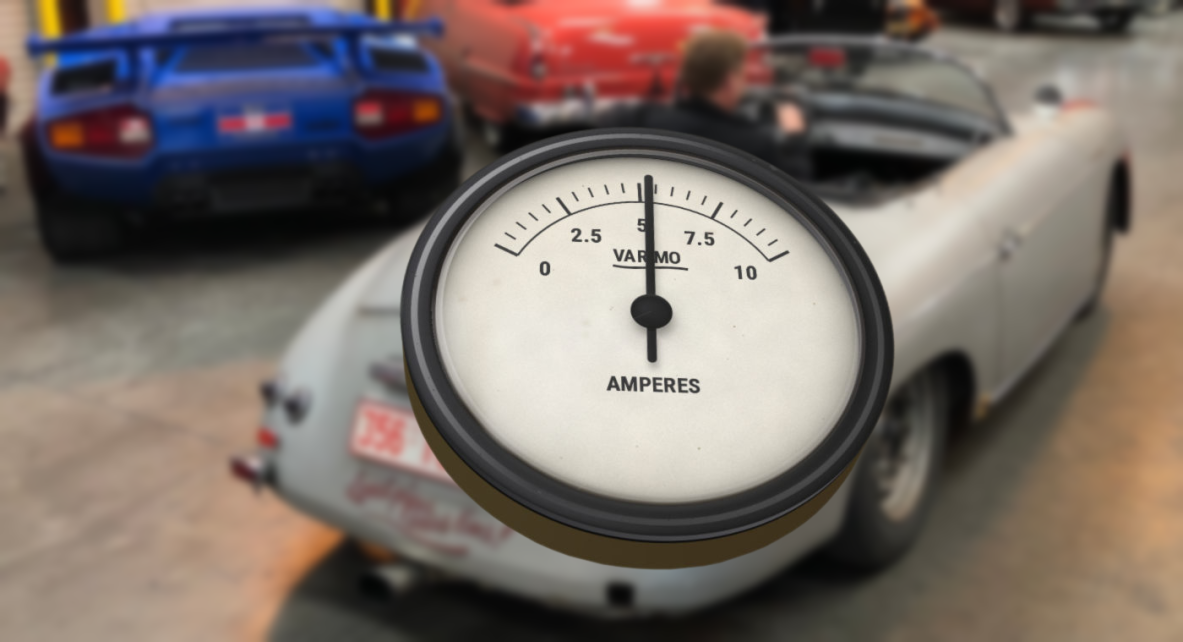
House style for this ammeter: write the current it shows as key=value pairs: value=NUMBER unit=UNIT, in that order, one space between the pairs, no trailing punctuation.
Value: value=5.25 unit=A
